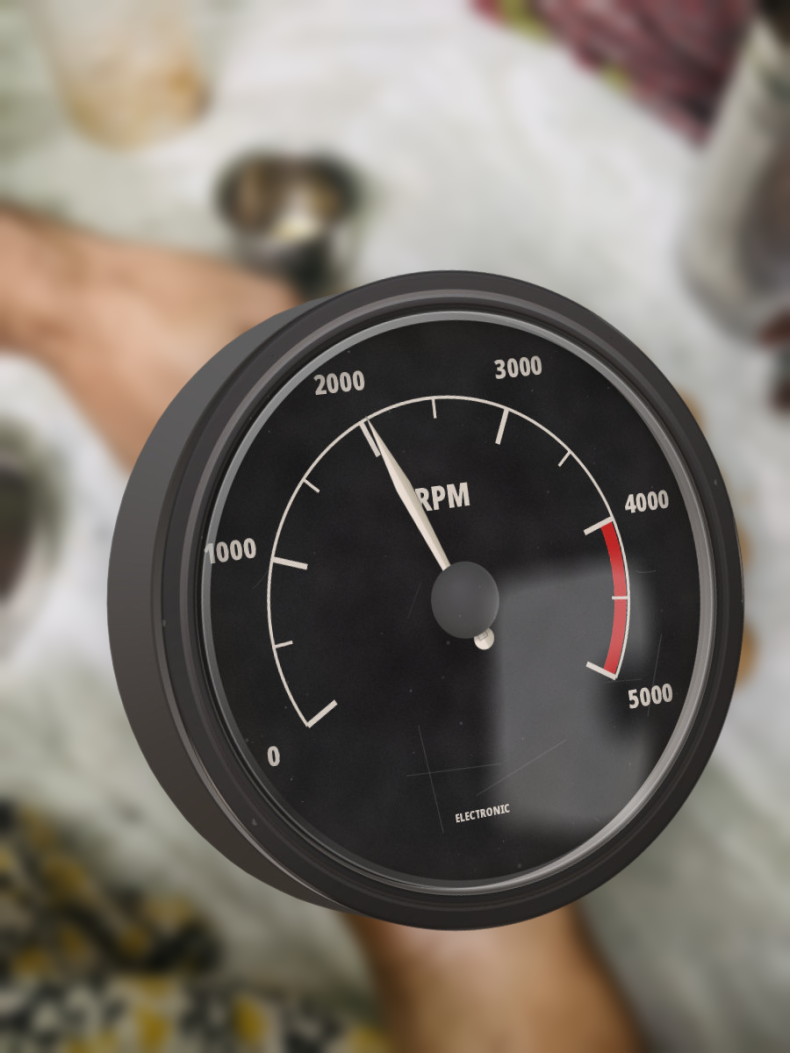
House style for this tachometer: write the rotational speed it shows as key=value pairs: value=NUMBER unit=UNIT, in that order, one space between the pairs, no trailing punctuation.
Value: value=2000 unit=rpm
